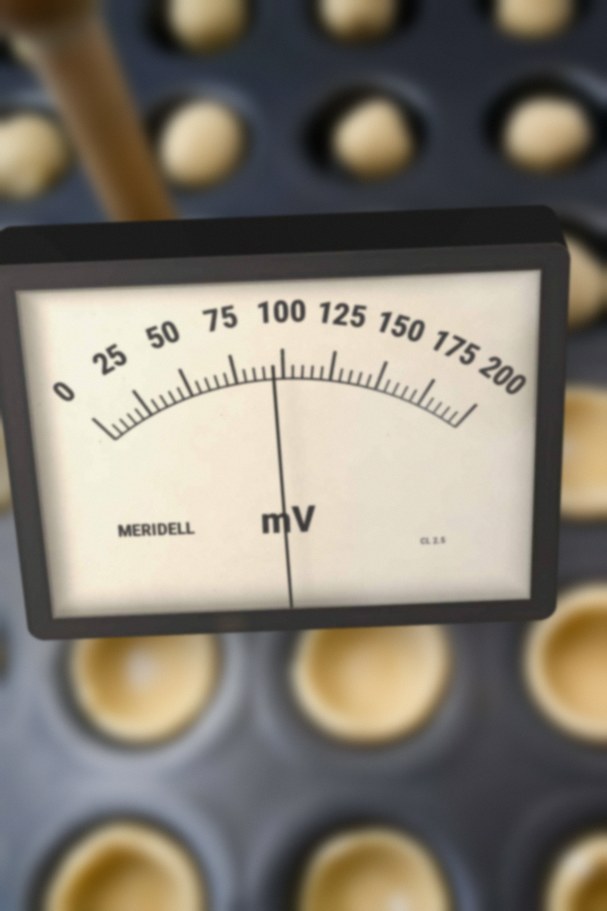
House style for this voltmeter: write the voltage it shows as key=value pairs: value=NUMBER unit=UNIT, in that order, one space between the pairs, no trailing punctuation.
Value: value=95 unit=mV
